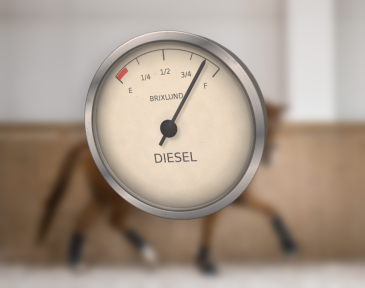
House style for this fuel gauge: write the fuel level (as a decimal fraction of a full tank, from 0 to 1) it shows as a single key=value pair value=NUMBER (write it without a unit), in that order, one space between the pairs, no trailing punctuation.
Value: value=0.875
